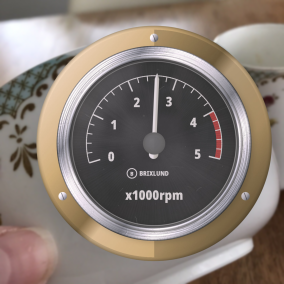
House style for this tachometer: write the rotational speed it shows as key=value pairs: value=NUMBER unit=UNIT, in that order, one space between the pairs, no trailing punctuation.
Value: value=2600 unit=rpm
